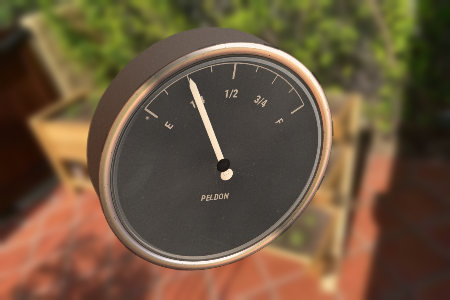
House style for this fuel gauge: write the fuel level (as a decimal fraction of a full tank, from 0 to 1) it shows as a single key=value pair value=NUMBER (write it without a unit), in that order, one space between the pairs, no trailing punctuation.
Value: value=0.25
